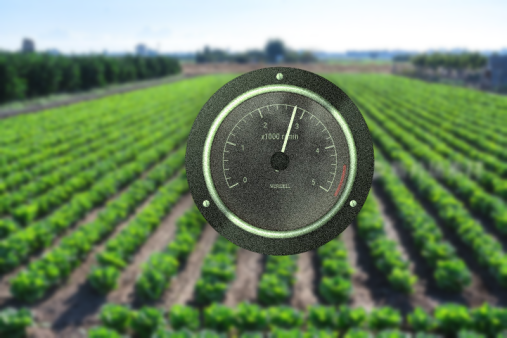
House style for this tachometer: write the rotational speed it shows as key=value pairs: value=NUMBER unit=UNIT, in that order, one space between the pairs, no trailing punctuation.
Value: value=2800 unit=rpm
